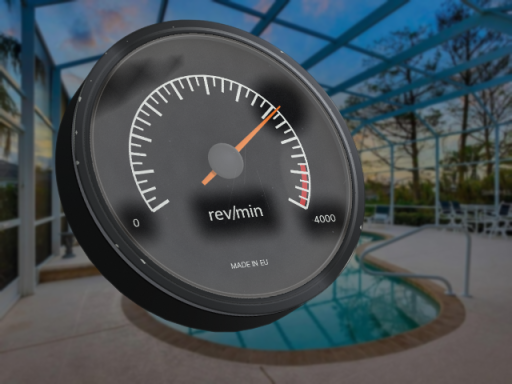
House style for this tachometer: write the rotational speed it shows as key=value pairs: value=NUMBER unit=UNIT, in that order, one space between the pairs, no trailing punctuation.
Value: value=2850 unit=rpm
